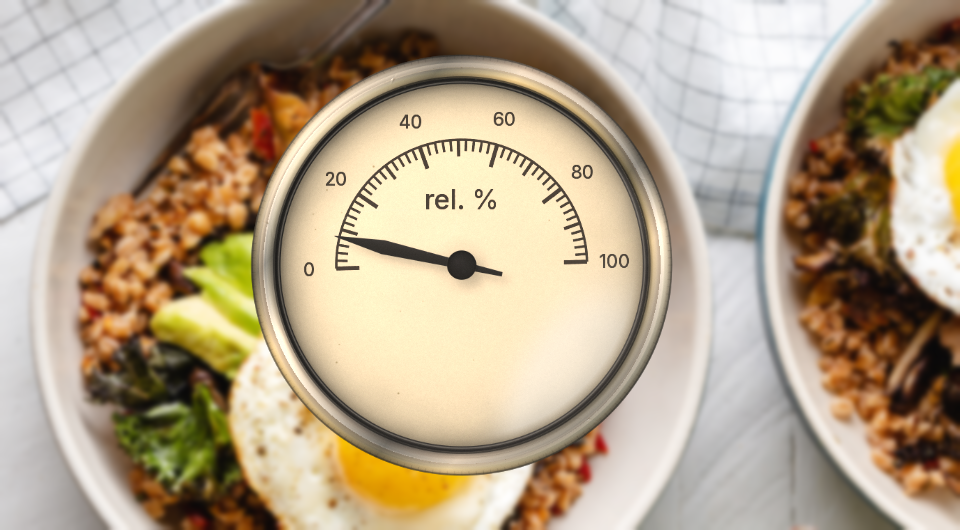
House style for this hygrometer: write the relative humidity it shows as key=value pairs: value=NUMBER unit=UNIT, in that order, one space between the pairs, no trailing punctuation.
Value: value=8 unit=%
